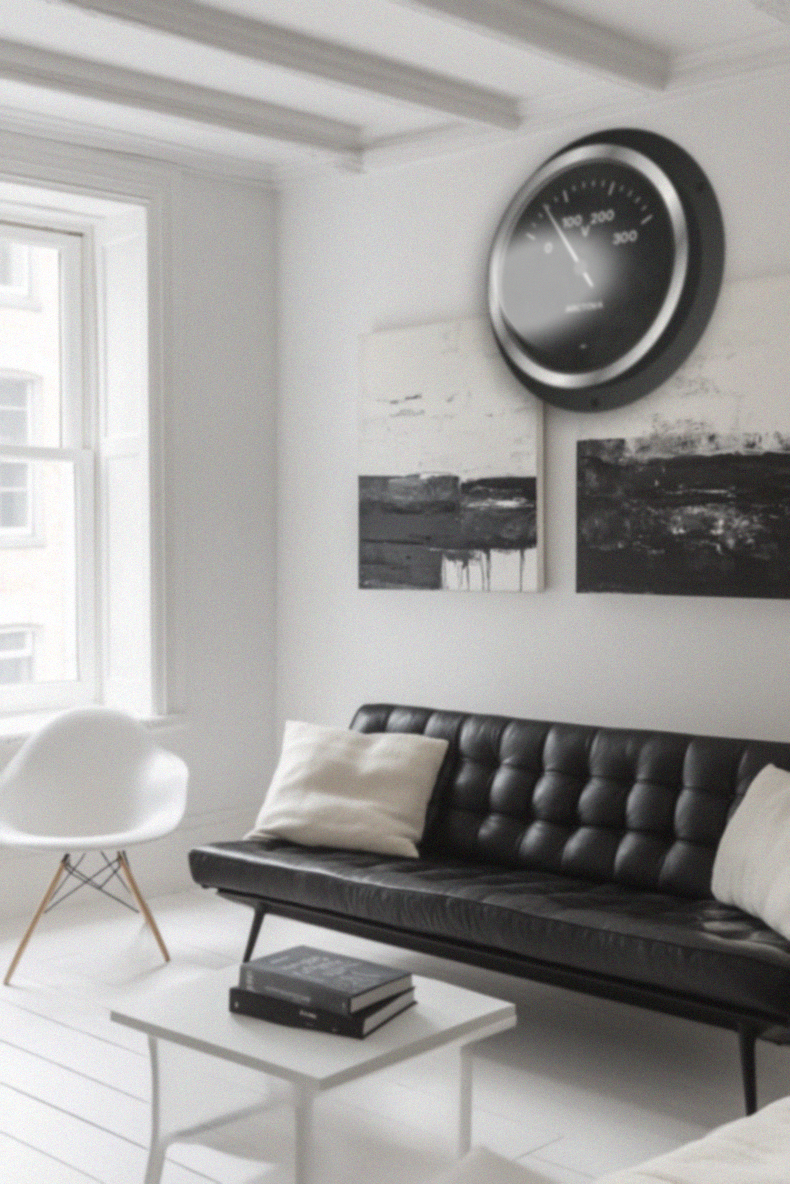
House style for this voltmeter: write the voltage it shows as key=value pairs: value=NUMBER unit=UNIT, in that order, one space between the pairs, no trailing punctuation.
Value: value=60 unit=V
